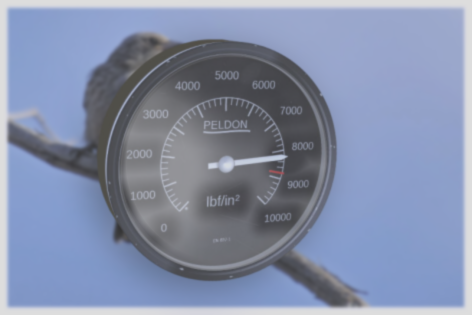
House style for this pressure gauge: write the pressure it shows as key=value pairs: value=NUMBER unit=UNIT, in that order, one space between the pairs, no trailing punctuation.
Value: value=8200 unit=psi
